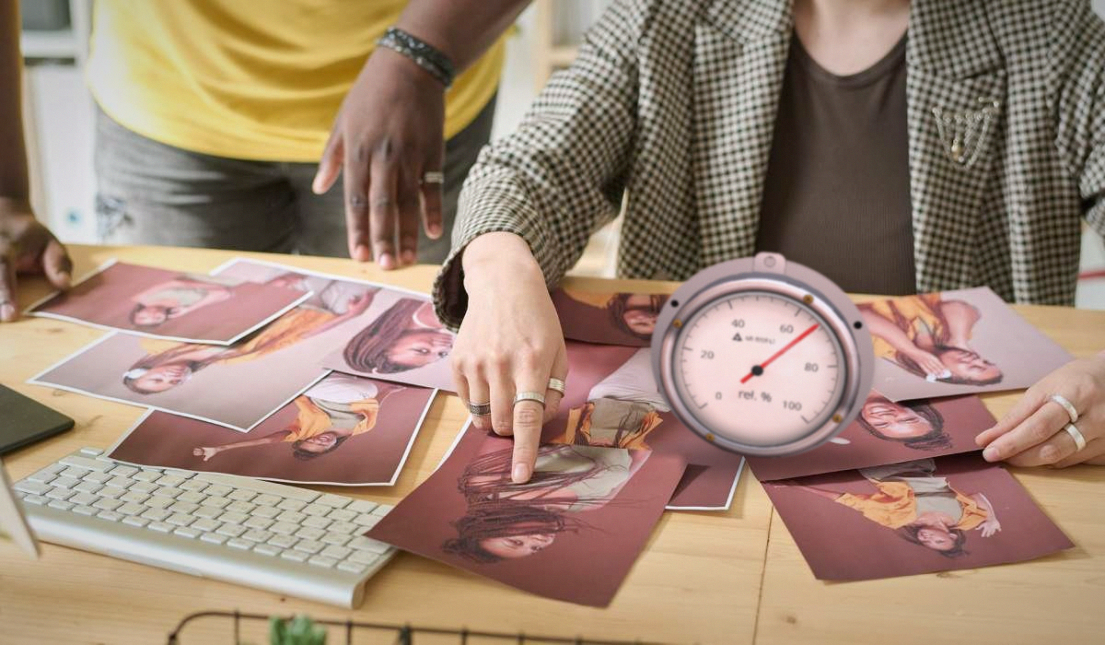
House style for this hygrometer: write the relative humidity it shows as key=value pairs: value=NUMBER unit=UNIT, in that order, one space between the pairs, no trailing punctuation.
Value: value=66 unit=%
